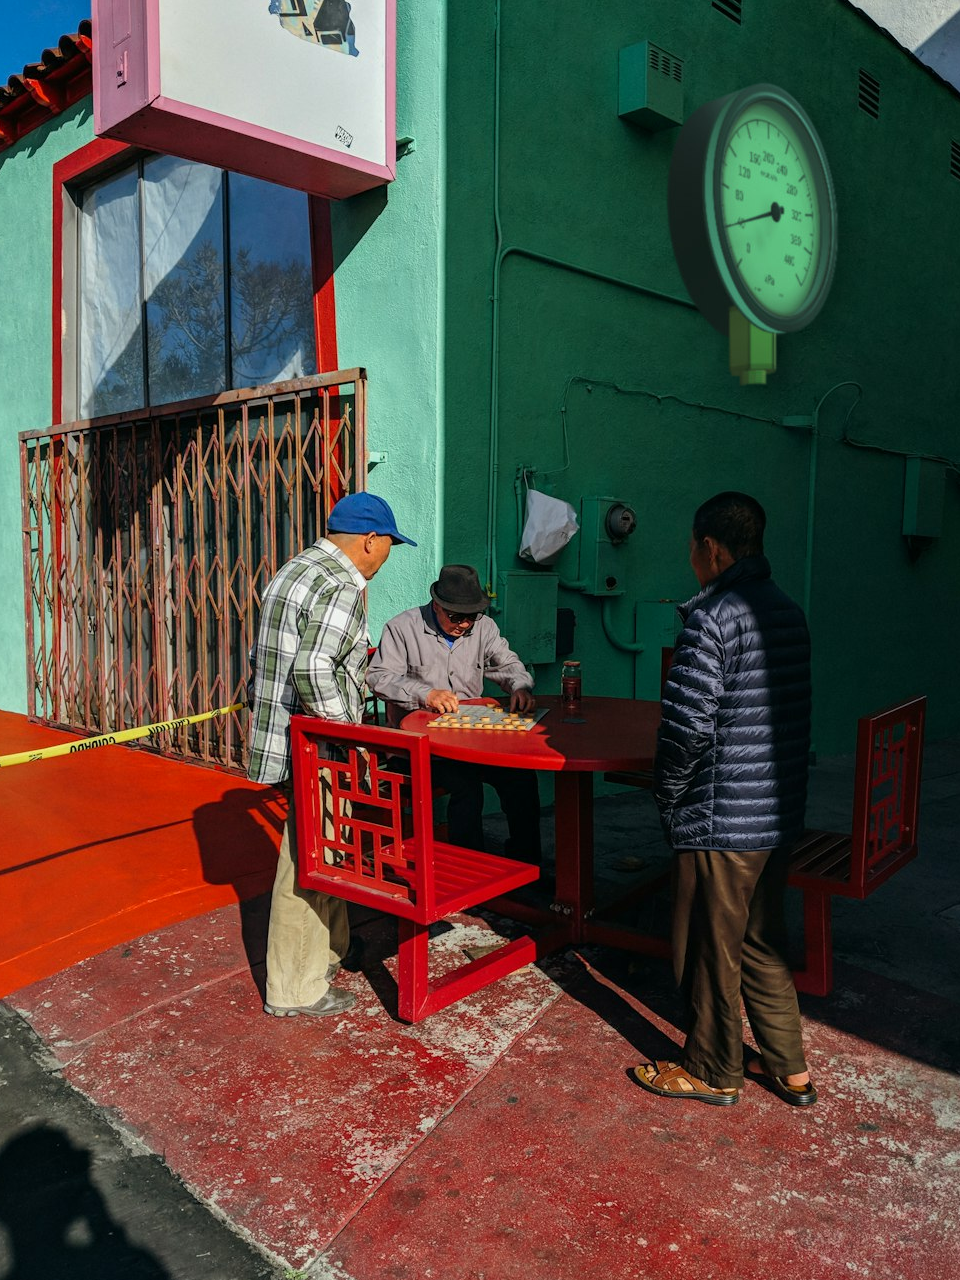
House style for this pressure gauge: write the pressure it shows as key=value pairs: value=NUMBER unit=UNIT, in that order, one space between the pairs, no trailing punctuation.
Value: value=40 unit=kPa
